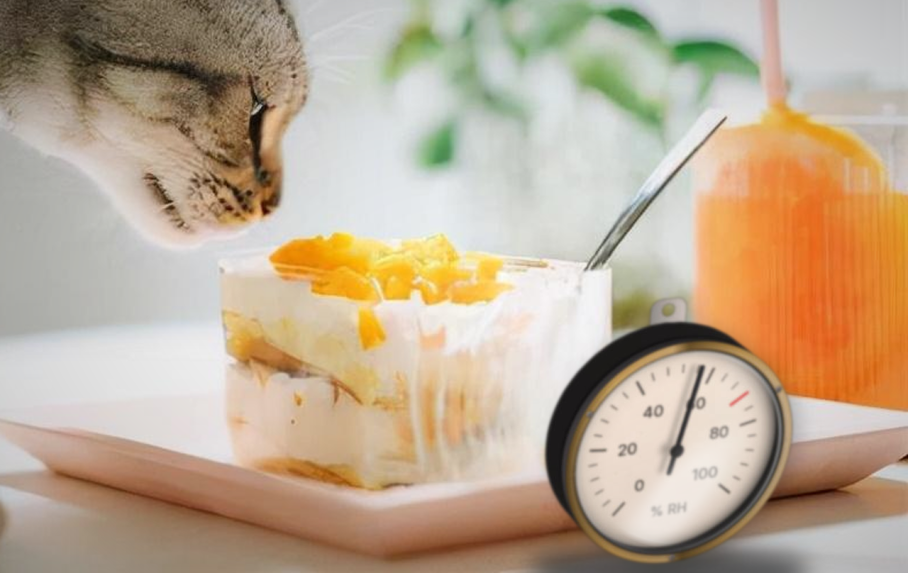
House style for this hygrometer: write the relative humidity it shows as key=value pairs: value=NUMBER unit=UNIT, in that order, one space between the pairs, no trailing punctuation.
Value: value=56 unit=%
